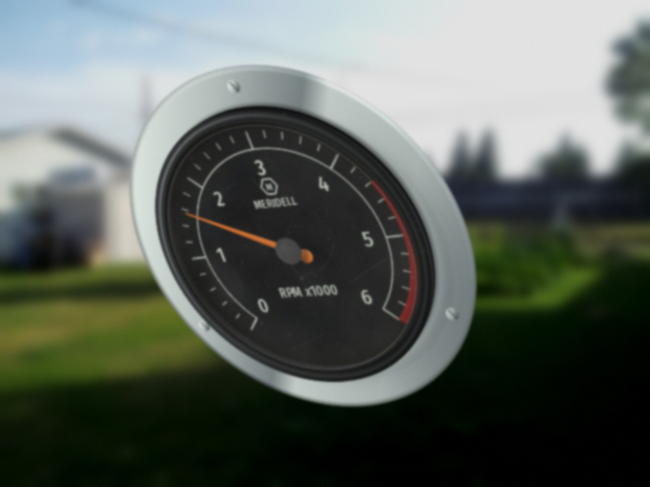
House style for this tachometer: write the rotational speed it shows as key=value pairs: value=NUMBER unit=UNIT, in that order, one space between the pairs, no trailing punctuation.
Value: value=1600 unit=rpm
